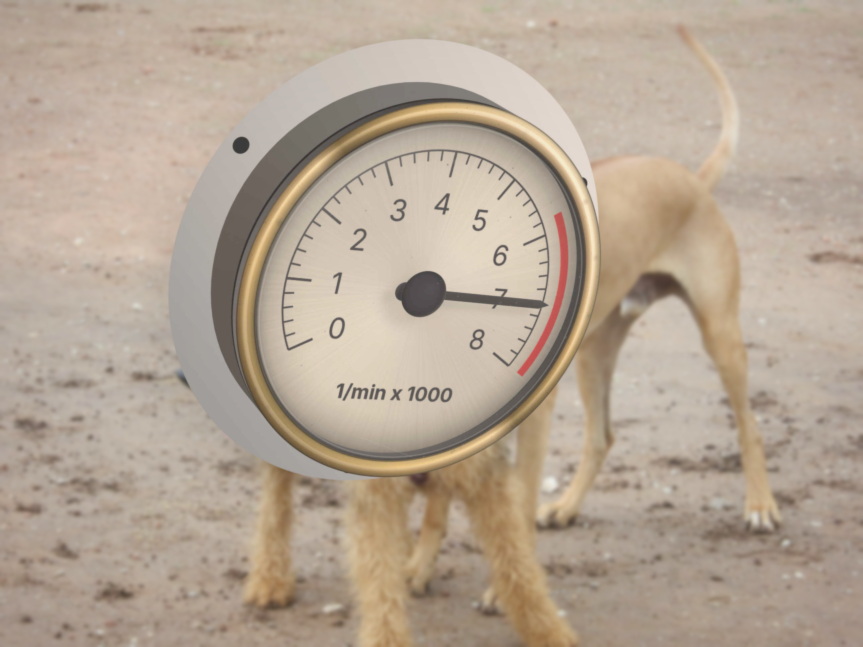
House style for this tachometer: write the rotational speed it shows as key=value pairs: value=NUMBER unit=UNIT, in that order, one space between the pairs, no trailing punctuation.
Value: value=7000 unit=rpm
